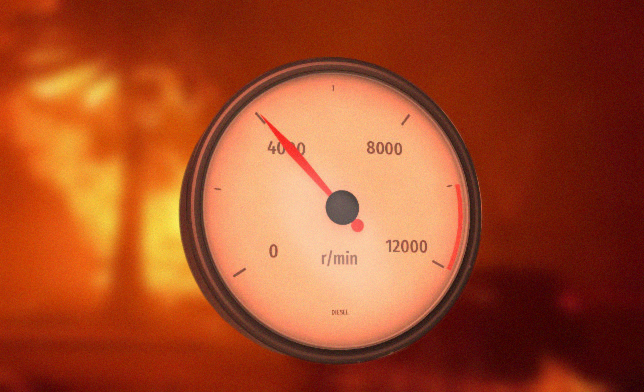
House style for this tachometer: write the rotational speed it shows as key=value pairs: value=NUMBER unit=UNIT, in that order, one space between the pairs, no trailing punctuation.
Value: value=4000 unit=rpm
